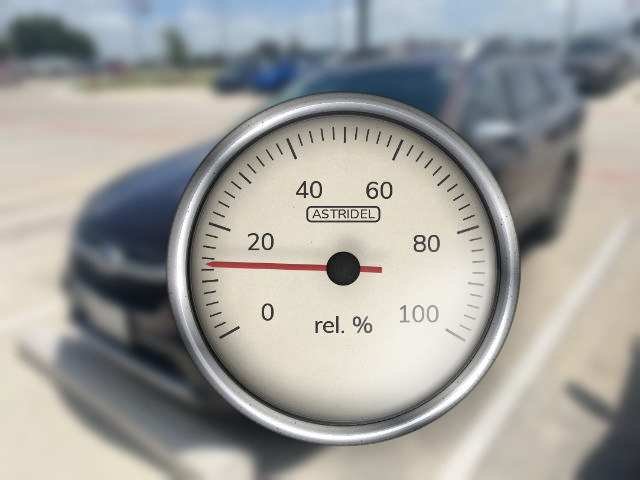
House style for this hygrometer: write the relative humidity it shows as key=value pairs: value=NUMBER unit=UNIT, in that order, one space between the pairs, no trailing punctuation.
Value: value=13 unit=%
